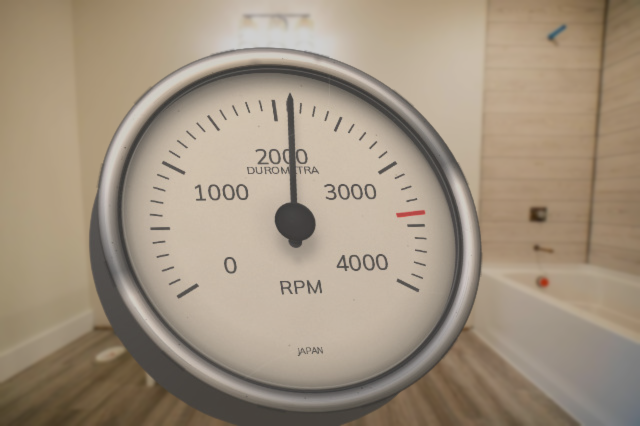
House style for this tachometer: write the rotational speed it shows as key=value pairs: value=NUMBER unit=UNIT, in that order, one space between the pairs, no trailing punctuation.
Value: value=2100 unit=rpm
